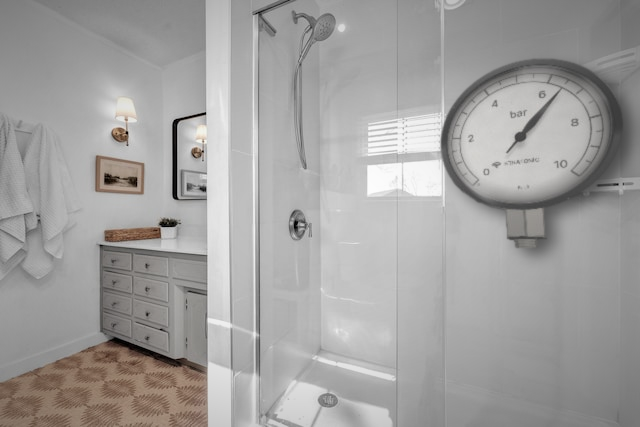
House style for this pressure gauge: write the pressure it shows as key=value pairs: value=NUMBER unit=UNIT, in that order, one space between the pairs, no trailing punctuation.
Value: value=6.5 unit=bar
